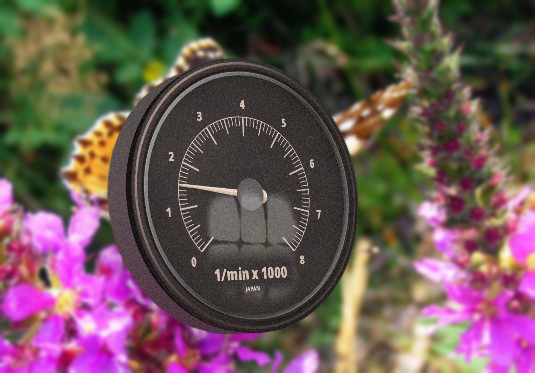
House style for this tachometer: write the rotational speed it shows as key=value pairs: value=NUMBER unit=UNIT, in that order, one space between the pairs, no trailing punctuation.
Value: value=1500 unit=rpm
